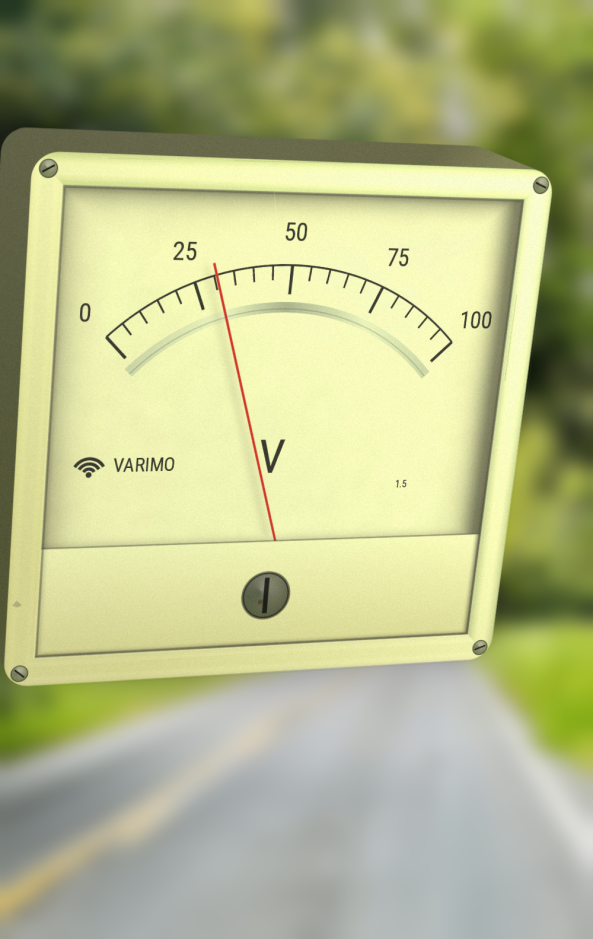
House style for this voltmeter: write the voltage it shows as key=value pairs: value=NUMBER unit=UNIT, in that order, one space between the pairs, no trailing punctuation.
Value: value=30 unit=V
